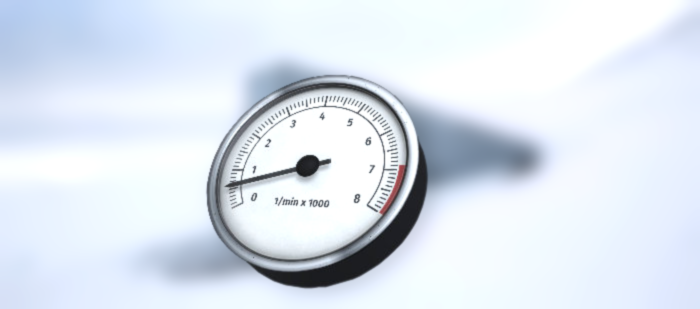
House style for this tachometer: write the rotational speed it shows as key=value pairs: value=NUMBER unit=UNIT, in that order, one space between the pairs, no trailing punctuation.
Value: value=500 unit=rpm
